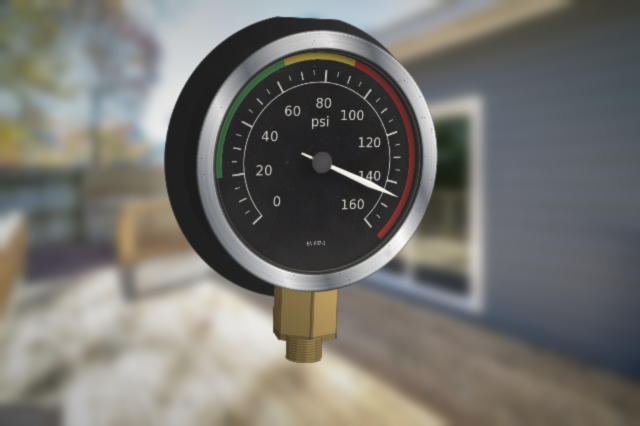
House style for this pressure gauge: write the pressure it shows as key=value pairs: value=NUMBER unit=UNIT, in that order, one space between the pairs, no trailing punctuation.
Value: value=145 unit=psi
